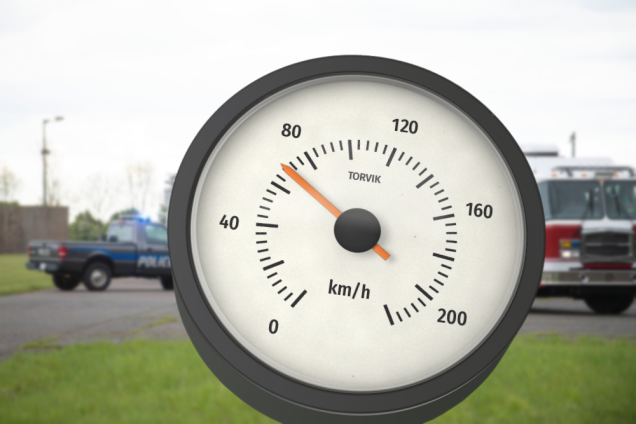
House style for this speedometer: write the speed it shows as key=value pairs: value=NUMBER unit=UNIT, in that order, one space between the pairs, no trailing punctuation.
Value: value=68 unit=km/h
